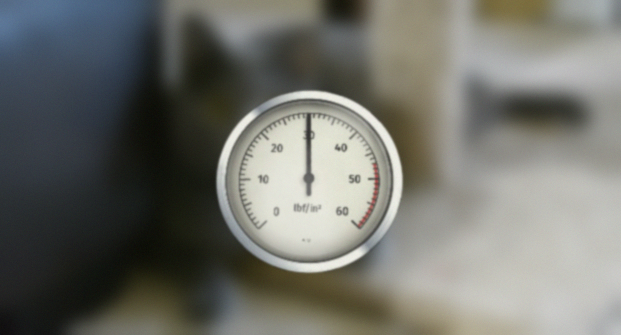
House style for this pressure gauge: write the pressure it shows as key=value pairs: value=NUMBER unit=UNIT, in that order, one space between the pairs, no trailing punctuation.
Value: value=30 unit=psi
